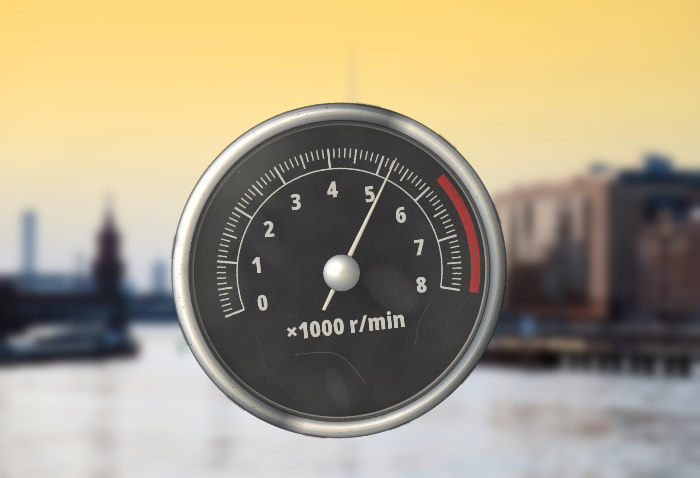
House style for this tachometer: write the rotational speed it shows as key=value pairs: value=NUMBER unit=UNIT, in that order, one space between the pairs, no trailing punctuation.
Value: value=5200 unit=rpm
